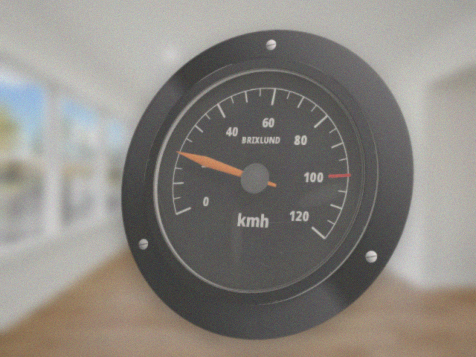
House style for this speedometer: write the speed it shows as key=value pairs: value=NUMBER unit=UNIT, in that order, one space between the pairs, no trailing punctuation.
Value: value=20 unit=km/h
